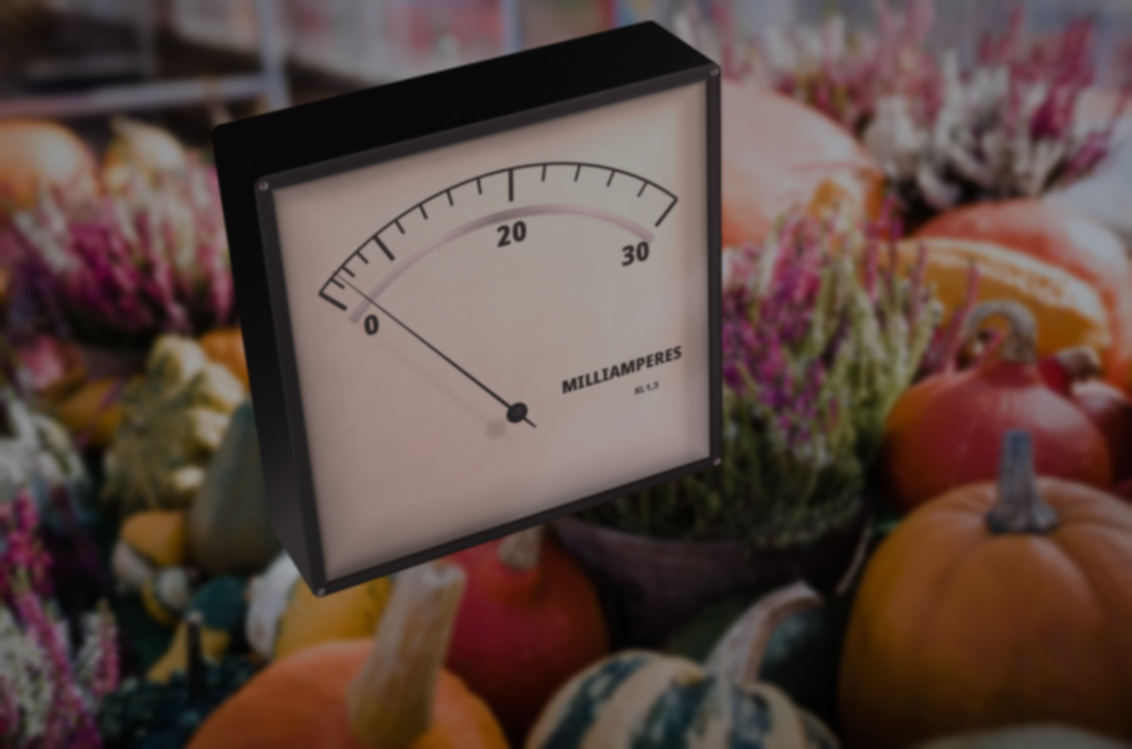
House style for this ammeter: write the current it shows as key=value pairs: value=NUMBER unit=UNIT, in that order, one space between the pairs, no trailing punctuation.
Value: value=5 unit=mA
